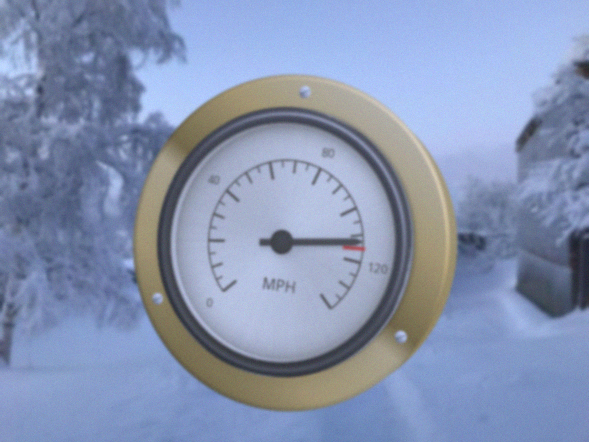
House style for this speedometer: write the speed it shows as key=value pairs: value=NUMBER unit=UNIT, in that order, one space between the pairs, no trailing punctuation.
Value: value=112.5 unit=mph
